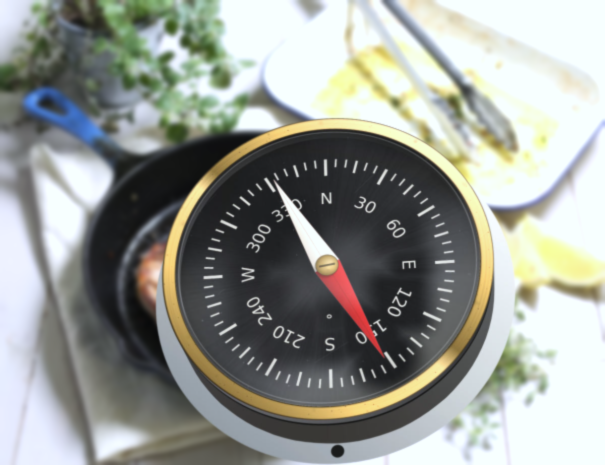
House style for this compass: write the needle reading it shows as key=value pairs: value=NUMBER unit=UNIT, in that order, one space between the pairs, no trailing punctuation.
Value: value=152.5 unit=°
